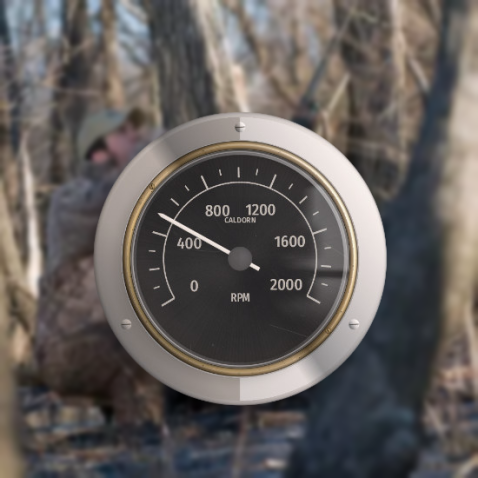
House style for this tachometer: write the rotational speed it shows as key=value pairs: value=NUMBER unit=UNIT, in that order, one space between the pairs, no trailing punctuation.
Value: value=500 unit=rpm
